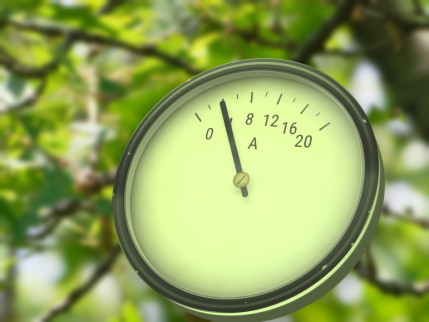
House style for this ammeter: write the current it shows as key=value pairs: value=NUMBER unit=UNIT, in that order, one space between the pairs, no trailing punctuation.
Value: value=4 unit=A
